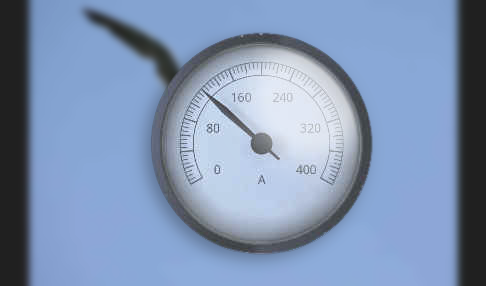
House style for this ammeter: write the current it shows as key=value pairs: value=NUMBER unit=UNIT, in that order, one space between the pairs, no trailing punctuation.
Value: value=120 unit=A
